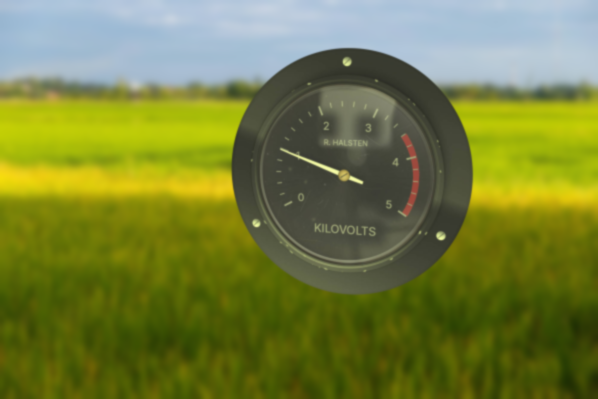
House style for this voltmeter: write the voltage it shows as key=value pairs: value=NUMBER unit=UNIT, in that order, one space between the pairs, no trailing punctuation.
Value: value=1 unit=kV
